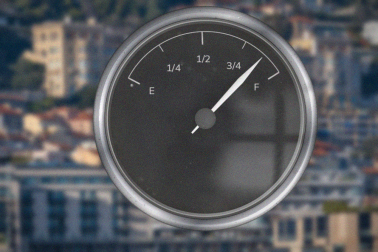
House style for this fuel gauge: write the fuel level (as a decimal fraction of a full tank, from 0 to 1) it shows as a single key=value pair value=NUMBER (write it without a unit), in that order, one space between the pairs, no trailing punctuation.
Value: value=0.875
